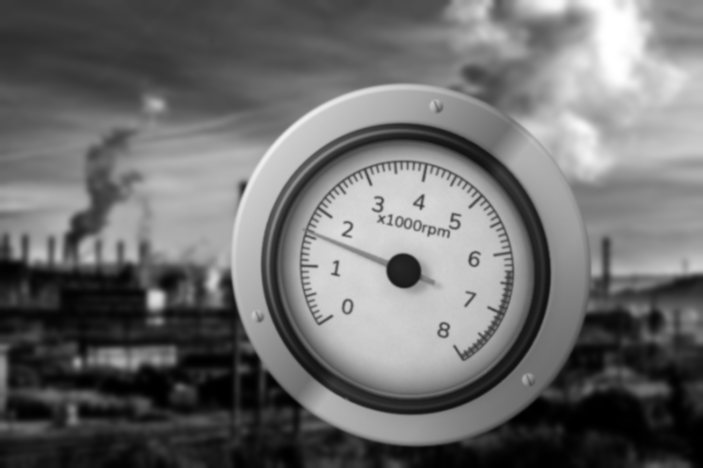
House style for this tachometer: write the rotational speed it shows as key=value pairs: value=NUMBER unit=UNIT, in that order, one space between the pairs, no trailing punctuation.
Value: value=1600 unit=rpm
